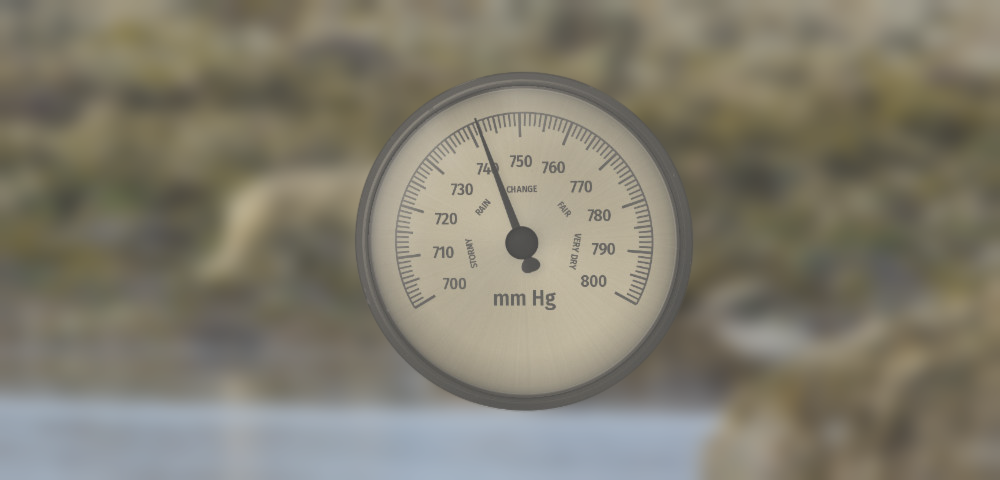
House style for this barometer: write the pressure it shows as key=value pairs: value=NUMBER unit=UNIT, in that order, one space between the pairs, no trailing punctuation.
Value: value=742 unit=mmHg
